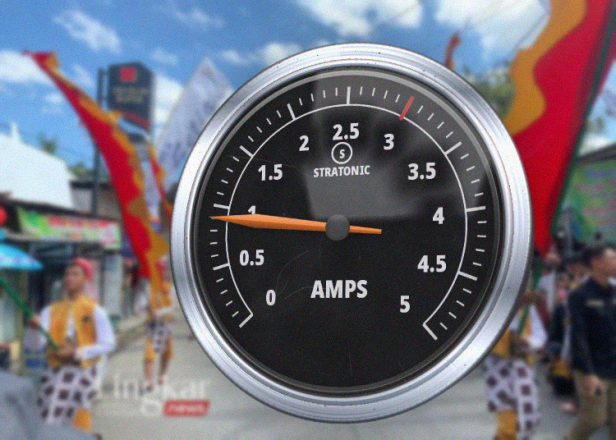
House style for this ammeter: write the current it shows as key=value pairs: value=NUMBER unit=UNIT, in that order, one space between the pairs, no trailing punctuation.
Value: value=0.9 unit=A
